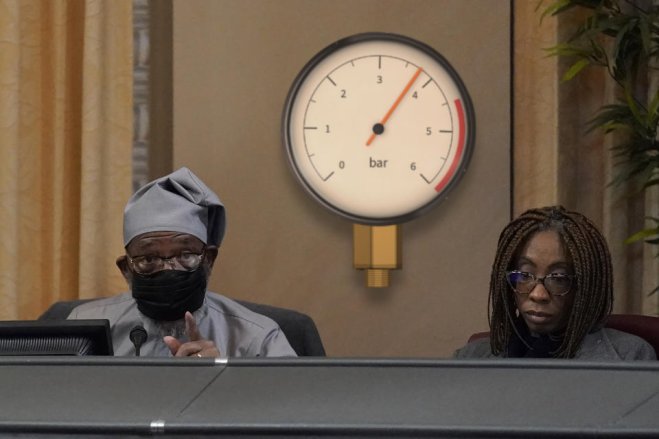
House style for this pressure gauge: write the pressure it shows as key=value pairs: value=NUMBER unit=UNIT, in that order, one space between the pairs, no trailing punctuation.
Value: value=3.75 unit=bar
